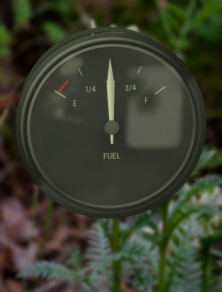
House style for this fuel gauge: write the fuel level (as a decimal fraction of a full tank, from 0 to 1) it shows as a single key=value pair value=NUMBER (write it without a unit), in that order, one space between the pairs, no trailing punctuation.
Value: value=0.5
